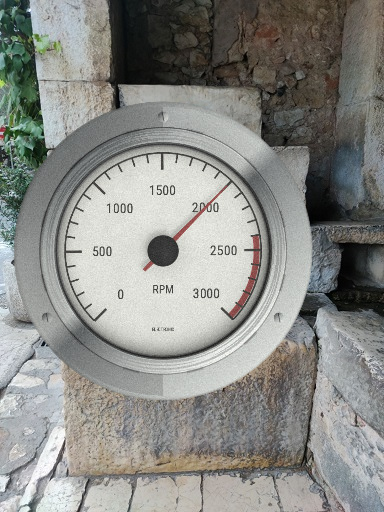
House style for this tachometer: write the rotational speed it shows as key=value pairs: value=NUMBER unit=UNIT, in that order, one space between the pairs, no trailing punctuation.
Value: value=2000 unit=rpm
